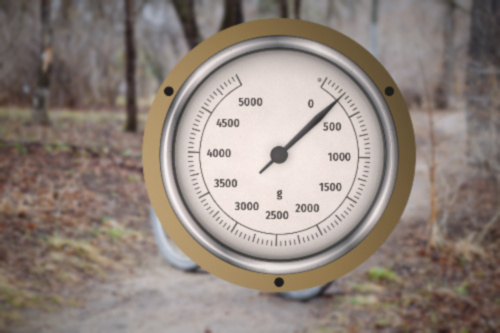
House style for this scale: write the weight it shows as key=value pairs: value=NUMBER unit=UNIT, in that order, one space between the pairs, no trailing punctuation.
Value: value=250 unit=g
